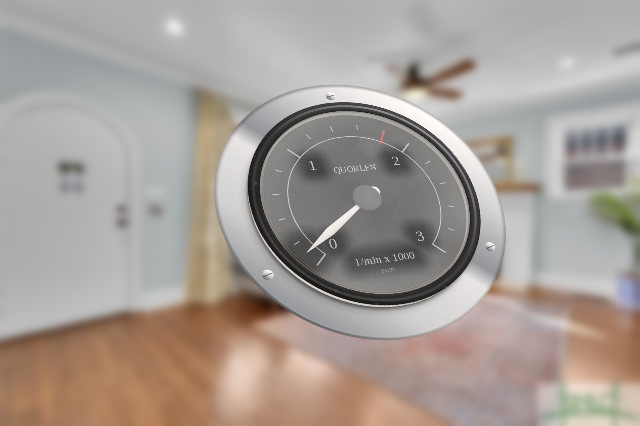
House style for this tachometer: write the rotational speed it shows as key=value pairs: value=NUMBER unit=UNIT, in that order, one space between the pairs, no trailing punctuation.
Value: value=100 unit=rpm
